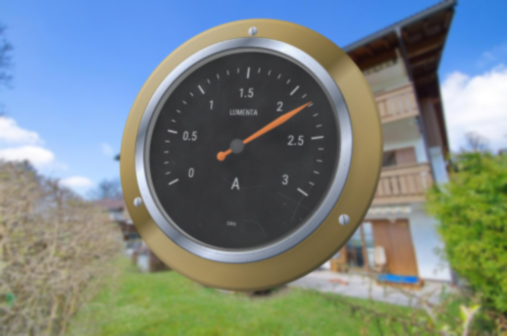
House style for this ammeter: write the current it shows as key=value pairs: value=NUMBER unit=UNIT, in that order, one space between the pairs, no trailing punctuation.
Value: value=2.2 unit=A
